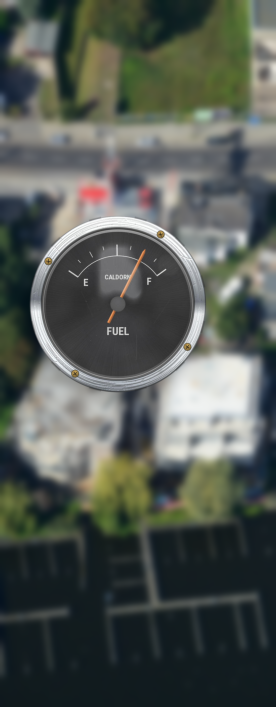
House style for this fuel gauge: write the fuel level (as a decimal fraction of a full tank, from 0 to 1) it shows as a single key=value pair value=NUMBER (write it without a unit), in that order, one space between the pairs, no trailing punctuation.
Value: value=0.75
